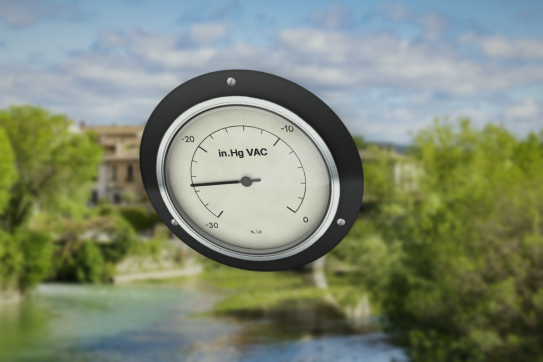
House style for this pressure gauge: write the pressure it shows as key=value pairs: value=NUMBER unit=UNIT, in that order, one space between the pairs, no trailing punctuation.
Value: value=-25 unit=inHg
